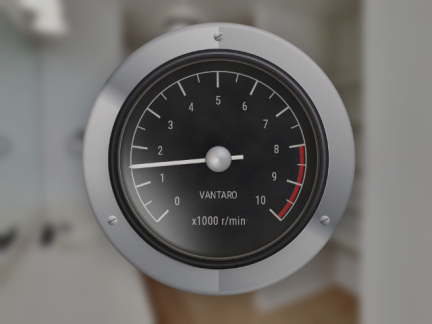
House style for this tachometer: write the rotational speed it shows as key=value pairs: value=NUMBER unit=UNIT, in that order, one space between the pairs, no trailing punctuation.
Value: value=1500 unit=rpm
